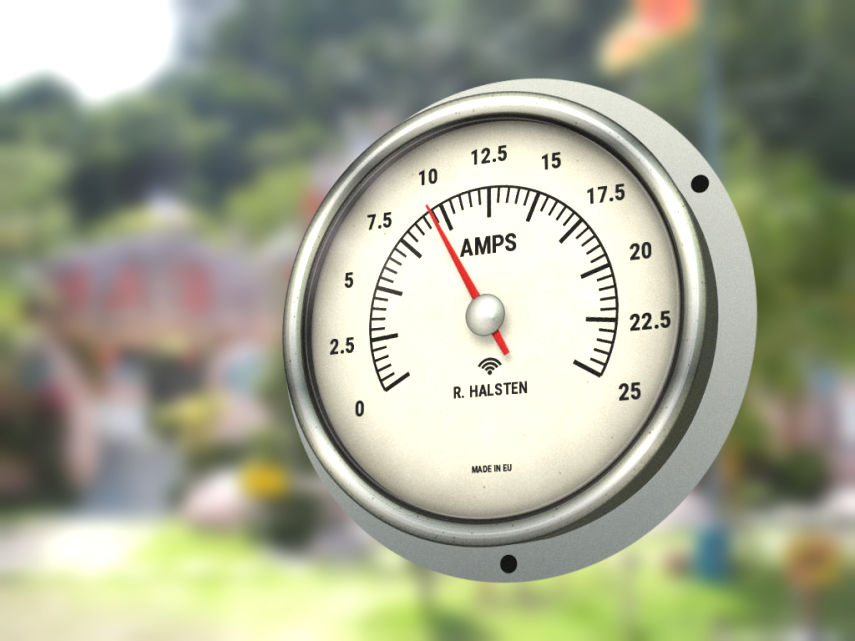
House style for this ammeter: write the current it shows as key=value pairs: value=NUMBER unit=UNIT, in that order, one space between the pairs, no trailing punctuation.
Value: value=9.5 unit=A
